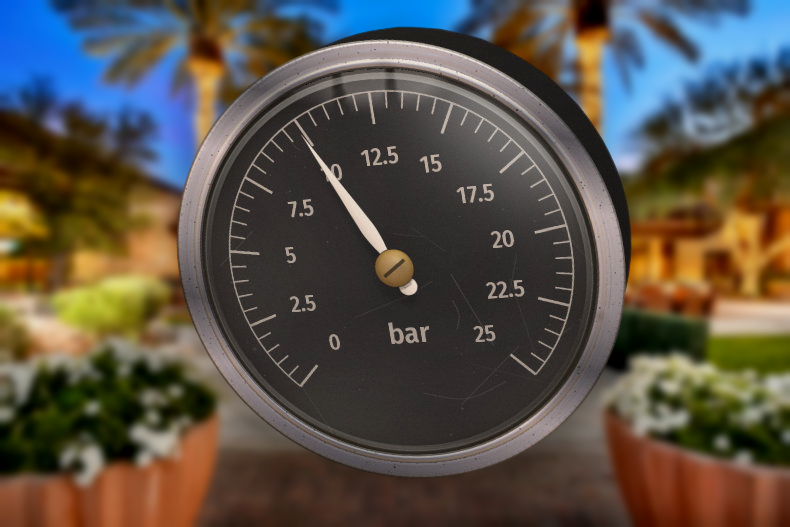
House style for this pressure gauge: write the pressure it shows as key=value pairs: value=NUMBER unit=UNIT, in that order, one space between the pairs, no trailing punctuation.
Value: value=10 unit=bar
